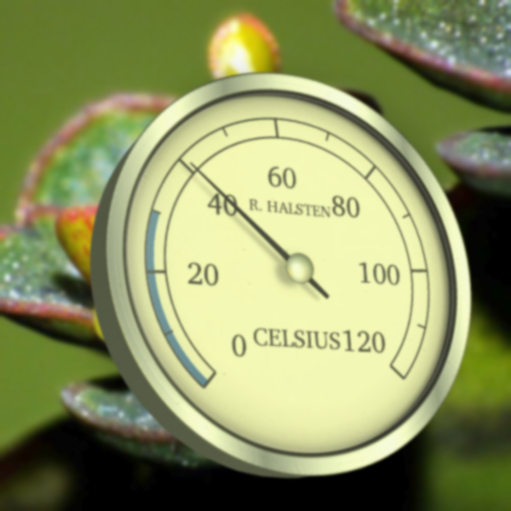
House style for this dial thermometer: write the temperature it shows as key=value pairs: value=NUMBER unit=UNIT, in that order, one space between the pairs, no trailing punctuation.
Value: value=40 unit=°C
